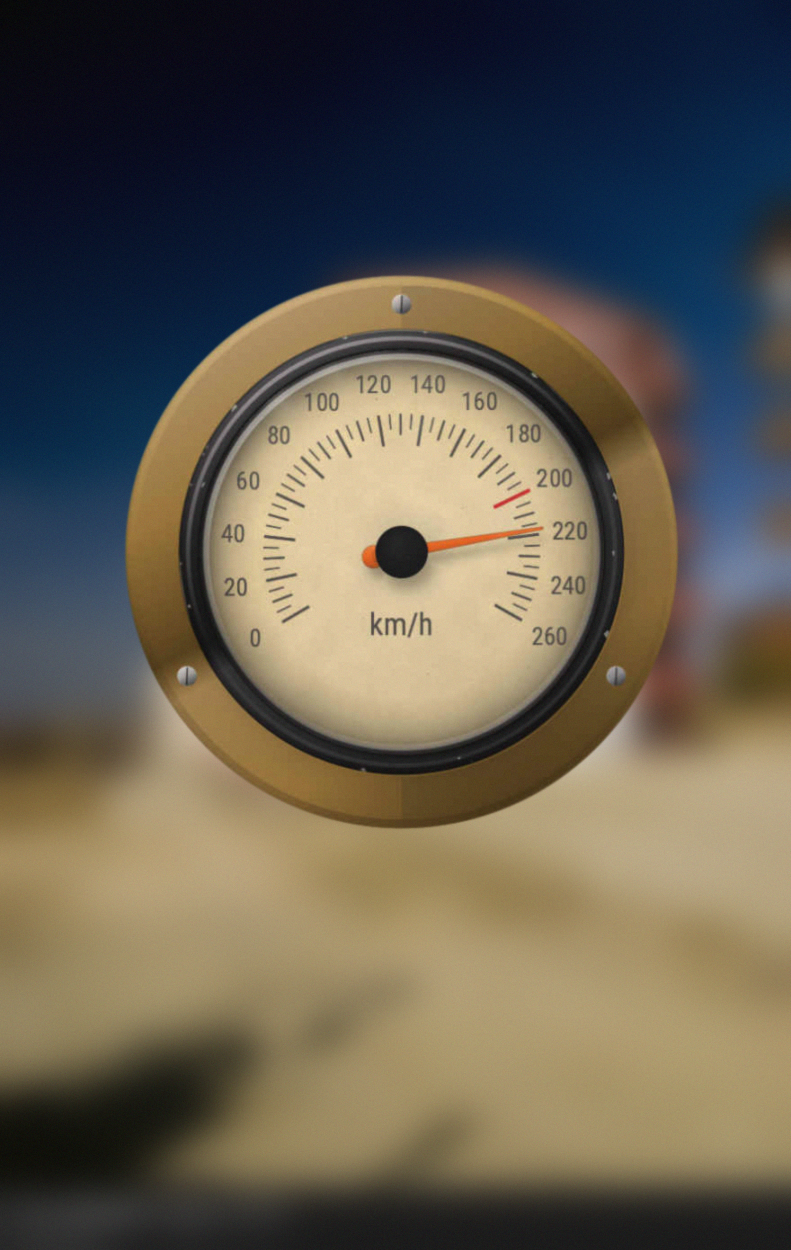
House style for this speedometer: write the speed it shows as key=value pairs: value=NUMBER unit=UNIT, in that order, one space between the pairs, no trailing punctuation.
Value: value=217.5 unit=km/h
